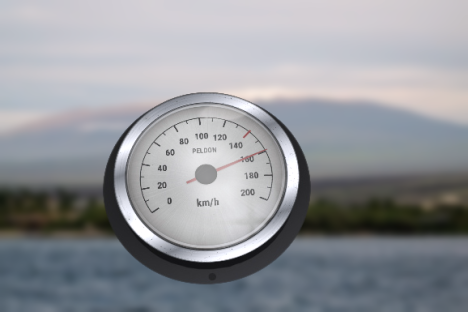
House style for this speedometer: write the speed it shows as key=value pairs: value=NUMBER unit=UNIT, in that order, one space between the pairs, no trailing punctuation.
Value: value=160 unit=km/h
